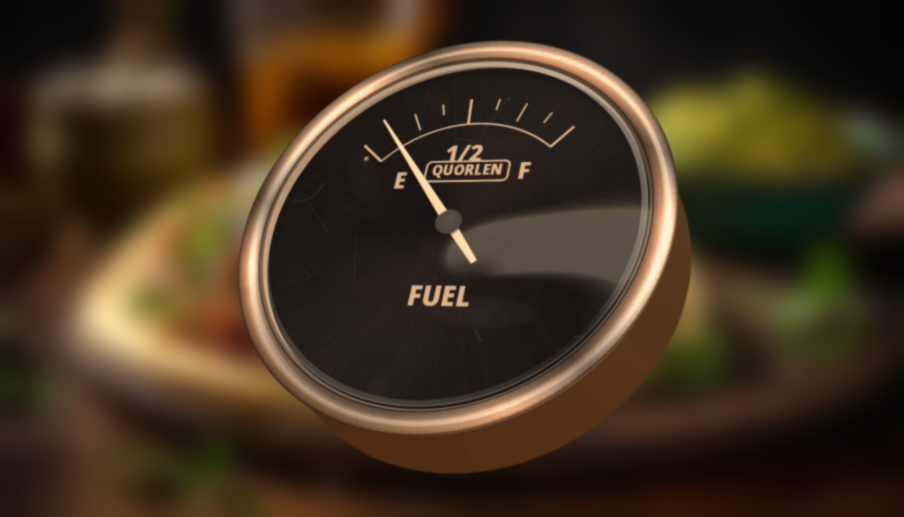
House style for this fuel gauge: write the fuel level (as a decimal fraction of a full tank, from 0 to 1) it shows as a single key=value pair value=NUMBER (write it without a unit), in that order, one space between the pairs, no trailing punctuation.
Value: value=0.125
